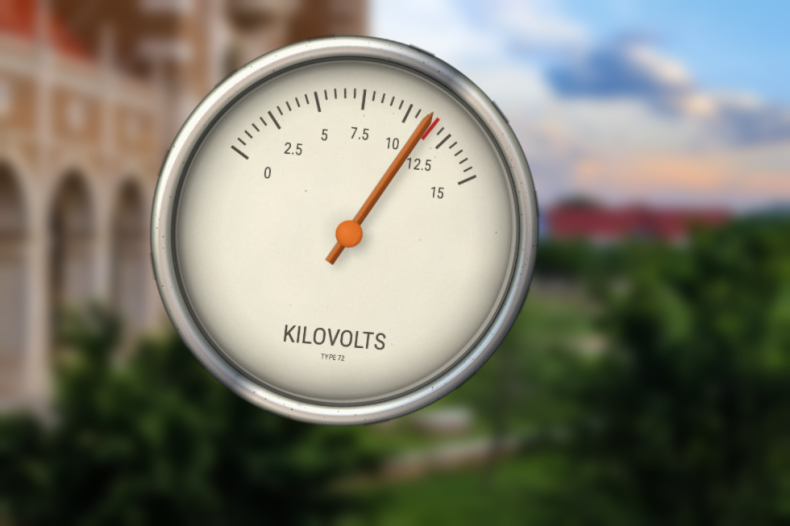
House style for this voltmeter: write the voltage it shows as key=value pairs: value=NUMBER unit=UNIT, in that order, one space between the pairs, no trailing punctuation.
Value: value=11 unit=kV
